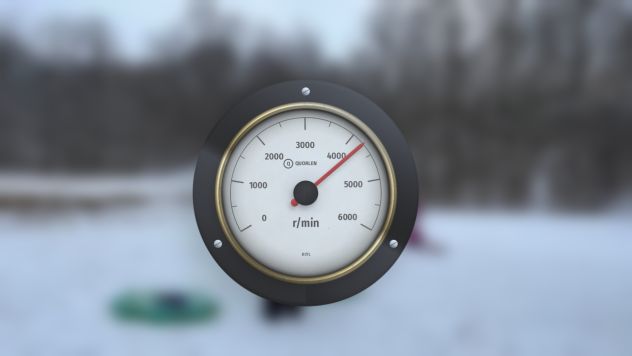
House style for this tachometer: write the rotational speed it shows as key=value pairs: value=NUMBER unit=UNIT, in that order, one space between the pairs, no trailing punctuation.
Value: value=4250 unit=rpm
